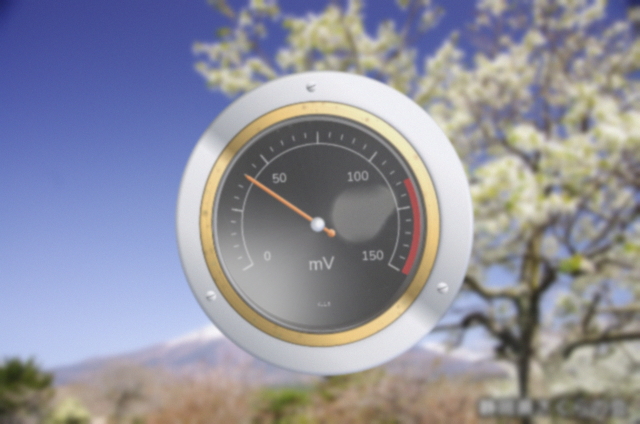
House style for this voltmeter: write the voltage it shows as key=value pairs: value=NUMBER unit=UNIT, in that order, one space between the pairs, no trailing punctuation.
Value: value=40 unit=mV
